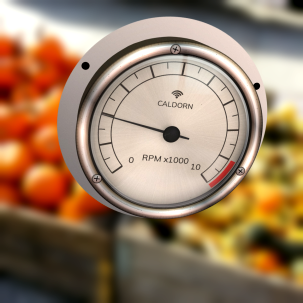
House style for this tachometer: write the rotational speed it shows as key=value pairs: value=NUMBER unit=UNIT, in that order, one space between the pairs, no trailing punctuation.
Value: value=2000 unit=rpm
